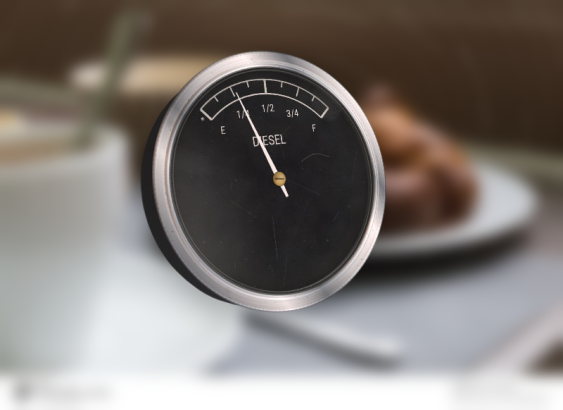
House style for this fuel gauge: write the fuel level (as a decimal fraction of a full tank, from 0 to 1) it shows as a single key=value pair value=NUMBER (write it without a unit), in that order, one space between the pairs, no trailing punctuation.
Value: value=0.25
